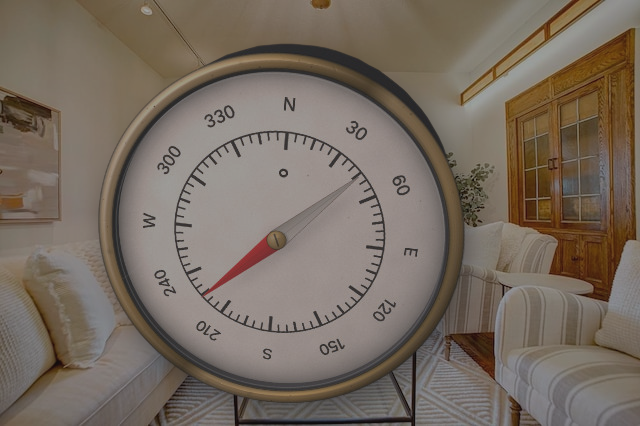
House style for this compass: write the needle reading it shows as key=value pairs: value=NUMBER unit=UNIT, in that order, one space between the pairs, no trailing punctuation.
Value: value=225 unit=°
